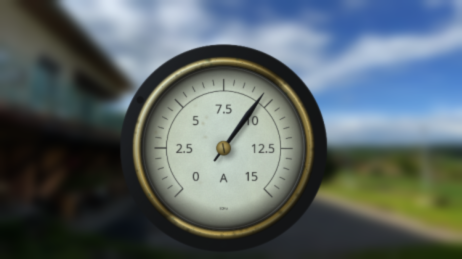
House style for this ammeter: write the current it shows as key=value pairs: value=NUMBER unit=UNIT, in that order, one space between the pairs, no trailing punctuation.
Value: value=9.5 unit=A
